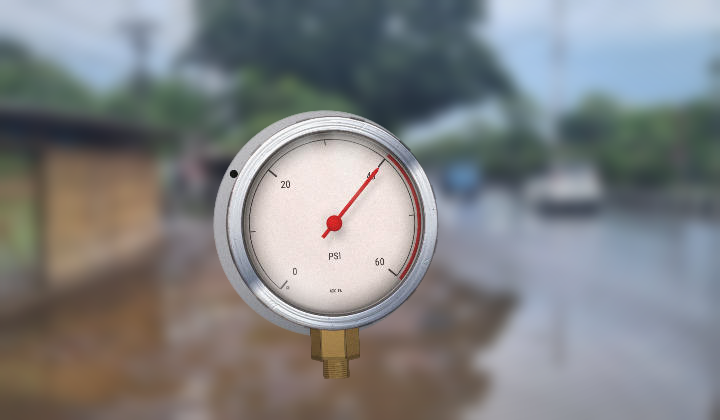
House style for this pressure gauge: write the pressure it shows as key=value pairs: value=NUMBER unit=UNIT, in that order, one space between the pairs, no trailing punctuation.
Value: value=40 unit=psi
